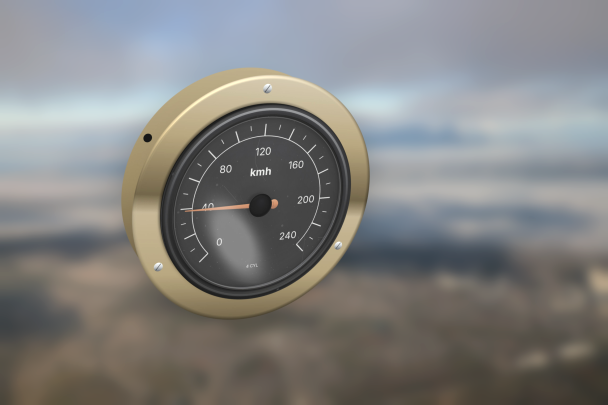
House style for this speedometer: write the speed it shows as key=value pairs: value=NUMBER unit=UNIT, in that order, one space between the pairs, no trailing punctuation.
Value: value=40 unit=km/h
